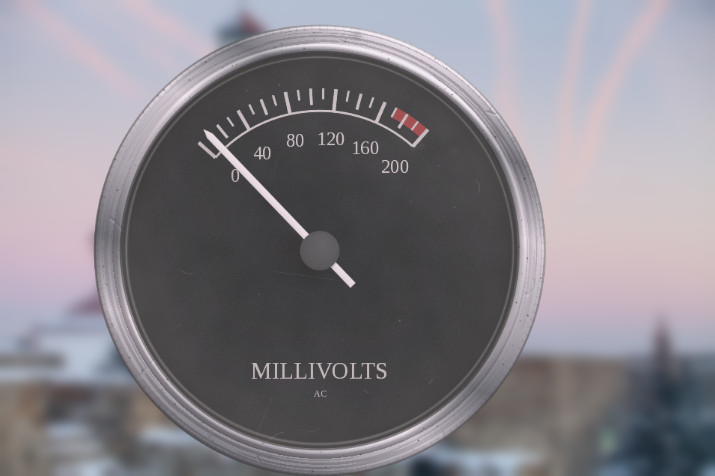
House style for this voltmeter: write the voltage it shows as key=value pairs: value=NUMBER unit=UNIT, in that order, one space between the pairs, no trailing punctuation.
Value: value=10 unit=mV
